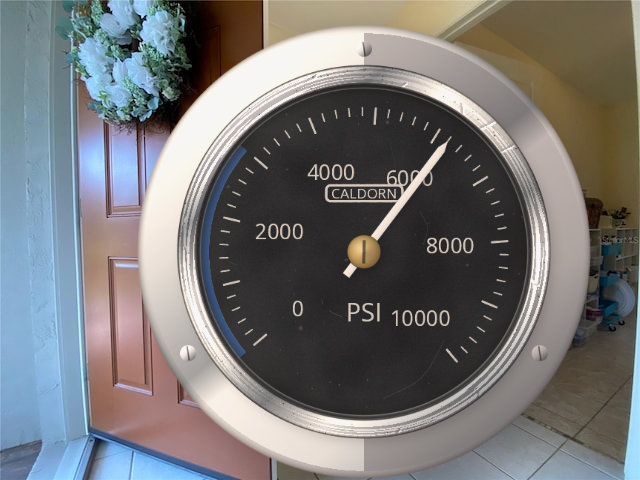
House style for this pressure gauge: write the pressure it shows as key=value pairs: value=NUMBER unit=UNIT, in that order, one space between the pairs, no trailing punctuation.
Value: value=6200 unit=psi
